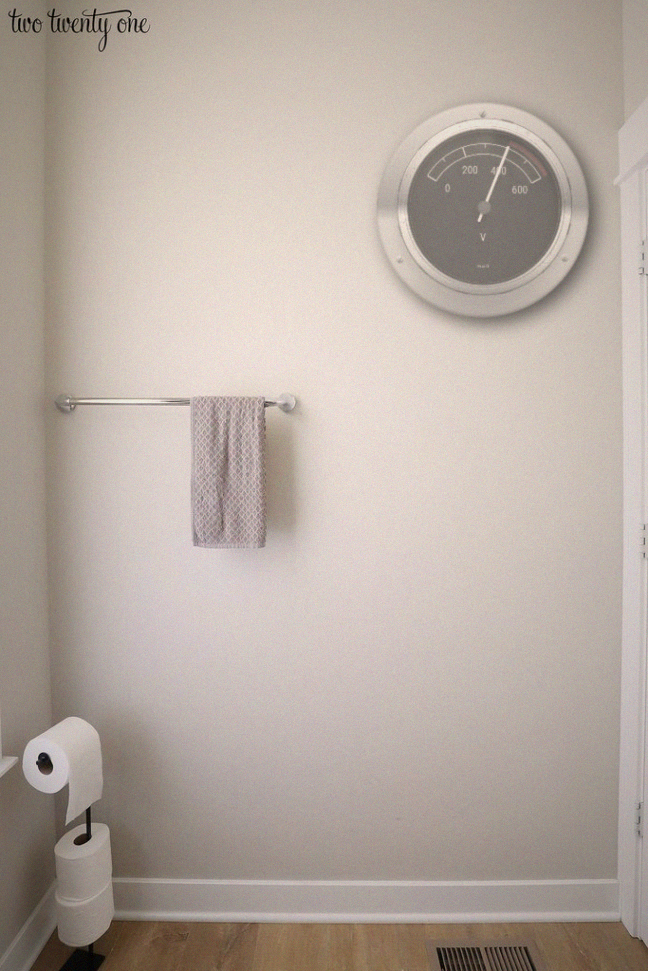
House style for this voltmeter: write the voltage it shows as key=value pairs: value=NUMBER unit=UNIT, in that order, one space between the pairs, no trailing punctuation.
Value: value=400 unit=V
